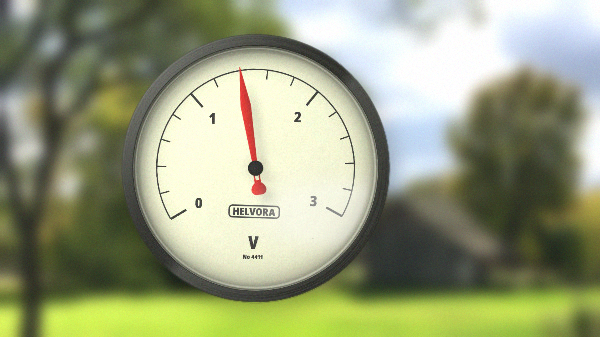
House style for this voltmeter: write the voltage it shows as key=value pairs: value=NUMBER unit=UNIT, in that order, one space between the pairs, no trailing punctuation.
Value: value=1.4 unit=V
